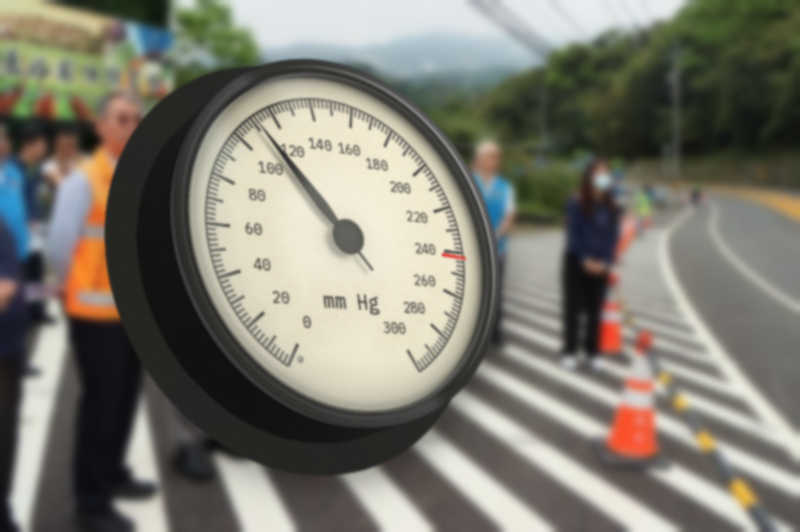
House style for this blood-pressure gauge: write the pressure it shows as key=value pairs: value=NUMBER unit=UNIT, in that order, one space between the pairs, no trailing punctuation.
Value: value=110 unit=mmHg
